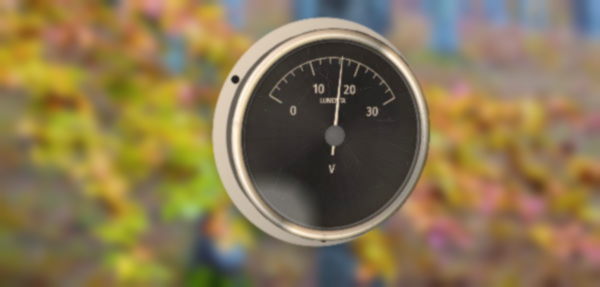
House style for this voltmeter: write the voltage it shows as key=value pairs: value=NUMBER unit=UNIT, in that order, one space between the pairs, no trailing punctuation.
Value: value=16 unit=V
